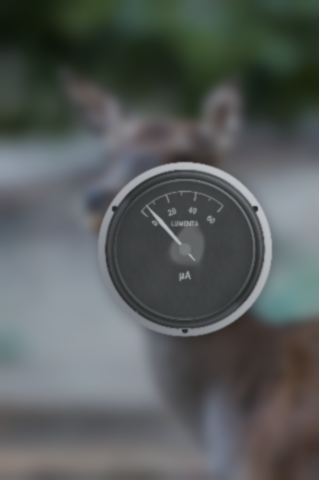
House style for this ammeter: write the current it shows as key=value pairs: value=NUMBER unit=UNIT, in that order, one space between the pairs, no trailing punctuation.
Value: value=5 unit=µA
